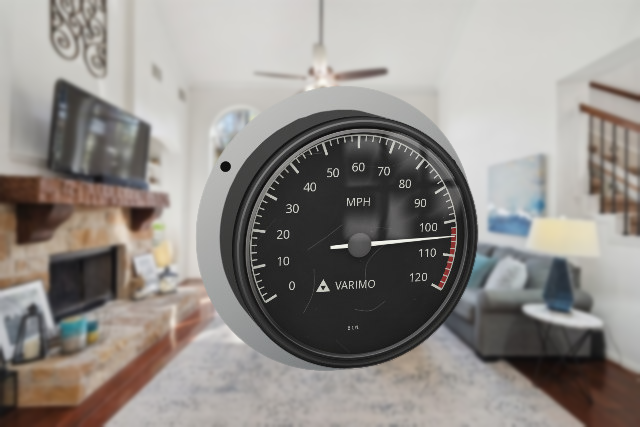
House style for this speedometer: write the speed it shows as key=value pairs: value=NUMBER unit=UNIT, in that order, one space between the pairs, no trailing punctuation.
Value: value=104 unit=mph
